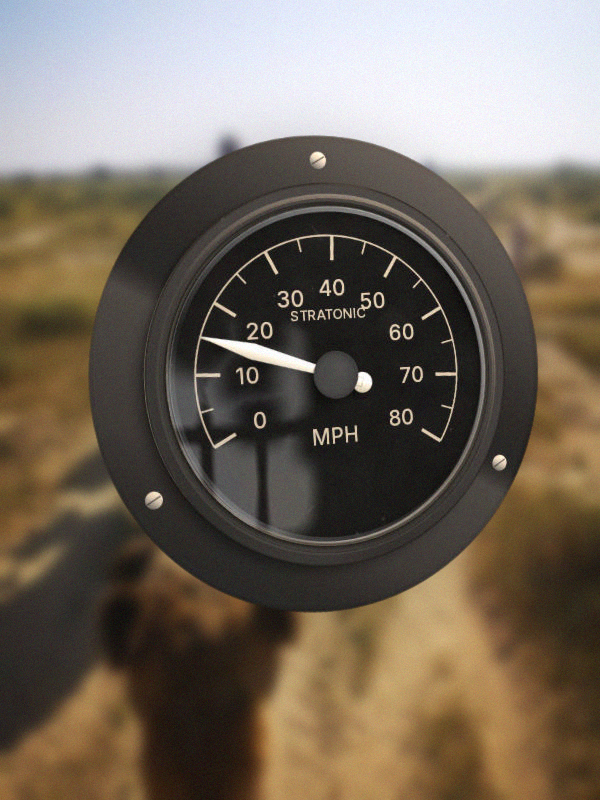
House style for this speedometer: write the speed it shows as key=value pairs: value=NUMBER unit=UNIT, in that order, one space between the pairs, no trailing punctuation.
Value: value=15 unit=mph
